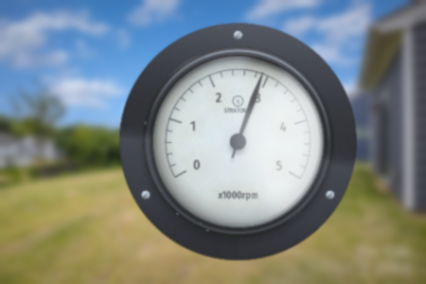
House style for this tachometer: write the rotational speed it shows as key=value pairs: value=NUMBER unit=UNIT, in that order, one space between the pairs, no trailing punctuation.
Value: value=2900 unit=rpm
